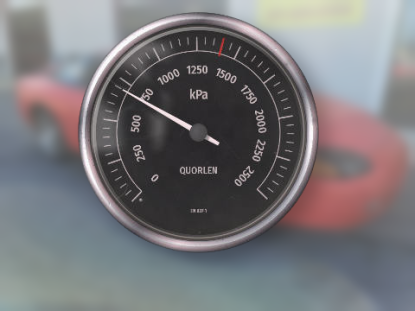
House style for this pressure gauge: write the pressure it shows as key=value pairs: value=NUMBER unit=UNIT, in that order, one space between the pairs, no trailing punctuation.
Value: value=700 unit=kPa
